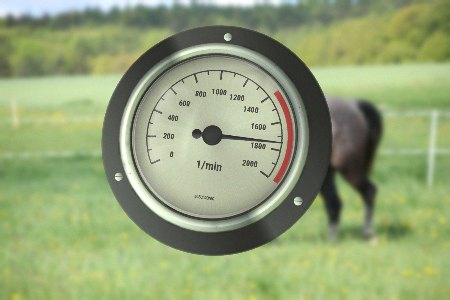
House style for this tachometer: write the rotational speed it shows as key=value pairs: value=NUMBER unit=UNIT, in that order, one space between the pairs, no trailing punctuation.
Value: value=1750 unit=rpm
